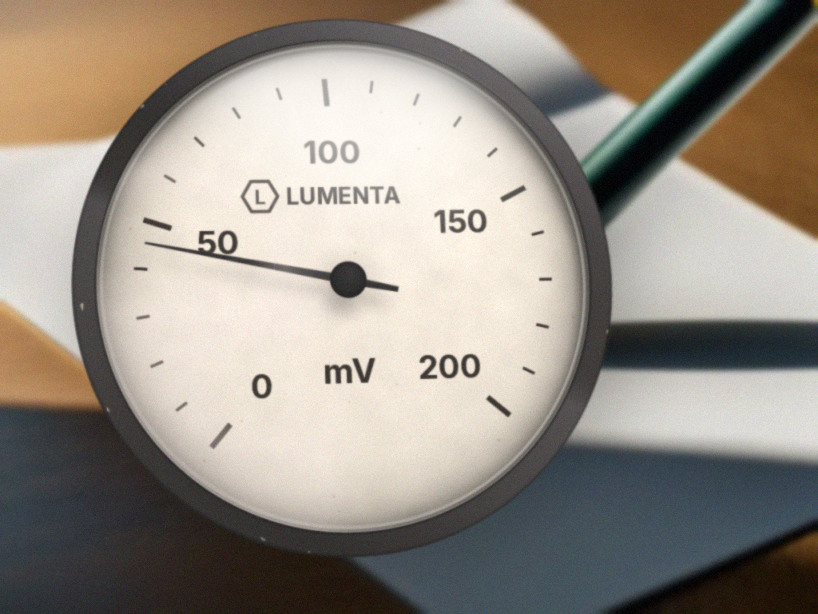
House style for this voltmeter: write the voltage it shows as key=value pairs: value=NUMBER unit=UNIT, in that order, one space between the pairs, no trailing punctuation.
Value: value=45 unit=mV
